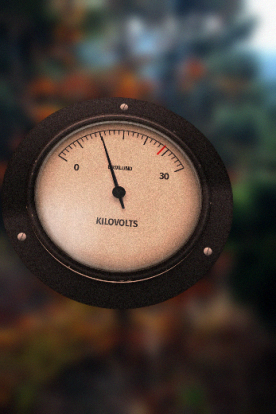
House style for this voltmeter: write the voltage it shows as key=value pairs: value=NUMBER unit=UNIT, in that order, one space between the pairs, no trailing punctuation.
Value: value=10 unit=kV
